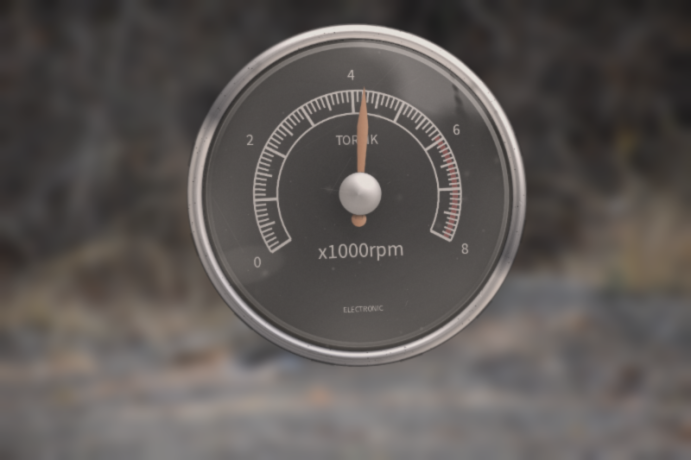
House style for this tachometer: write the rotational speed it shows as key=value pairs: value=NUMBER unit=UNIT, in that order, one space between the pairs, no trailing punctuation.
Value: value=4200 unit=rpm
